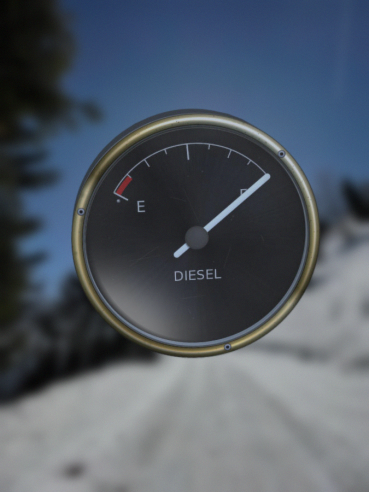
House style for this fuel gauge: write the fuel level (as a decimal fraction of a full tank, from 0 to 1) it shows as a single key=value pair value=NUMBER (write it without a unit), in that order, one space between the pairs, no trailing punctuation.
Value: value=1
